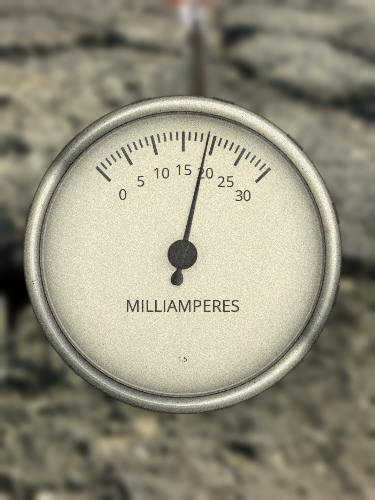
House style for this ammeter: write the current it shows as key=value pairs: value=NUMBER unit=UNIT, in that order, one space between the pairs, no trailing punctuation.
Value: value=19 unit=mA
